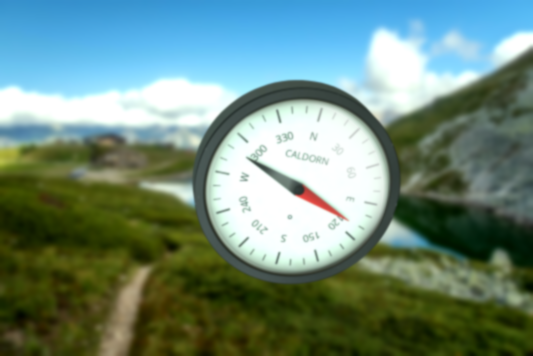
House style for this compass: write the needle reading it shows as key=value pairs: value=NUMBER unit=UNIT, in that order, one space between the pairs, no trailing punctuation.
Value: value=110 unit=°
